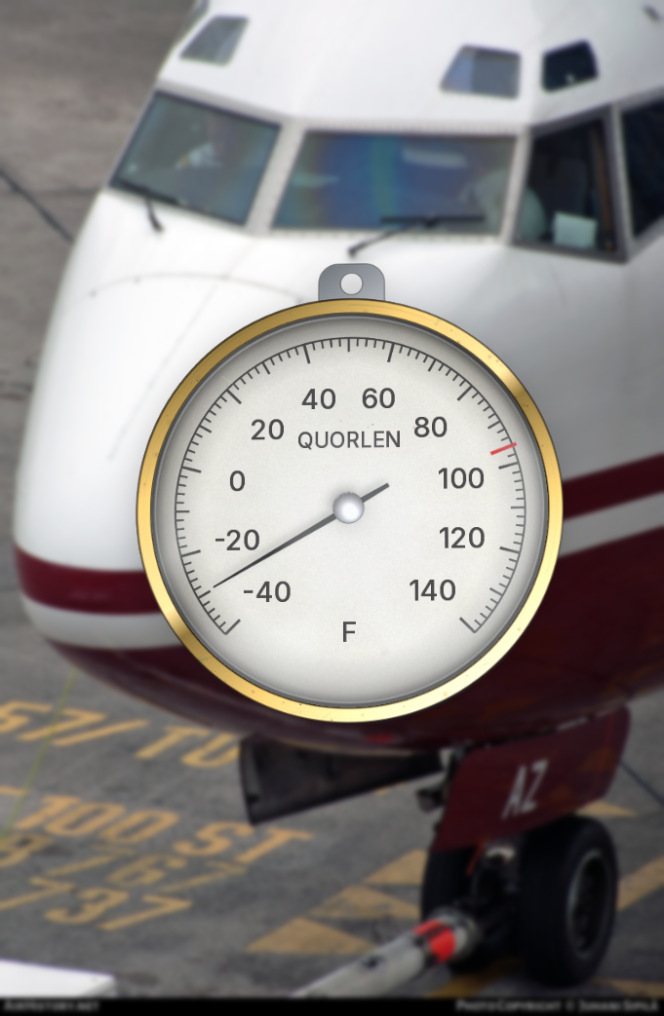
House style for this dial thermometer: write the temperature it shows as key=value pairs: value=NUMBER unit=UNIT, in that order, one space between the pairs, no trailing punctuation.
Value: value=-30 unit=°F
